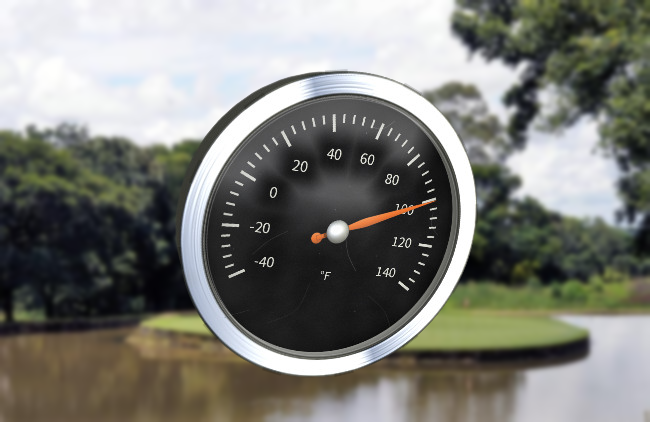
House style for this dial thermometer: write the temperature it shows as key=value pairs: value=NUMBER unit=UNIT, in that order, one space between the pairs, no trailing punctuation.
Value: value=100 unit=°F
